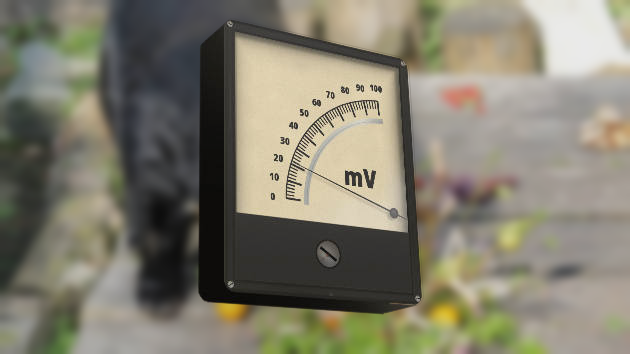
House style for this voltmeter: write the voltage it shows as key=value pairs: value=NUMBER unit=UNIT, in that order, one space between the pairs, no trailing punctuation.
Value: value=20 unit=mV
